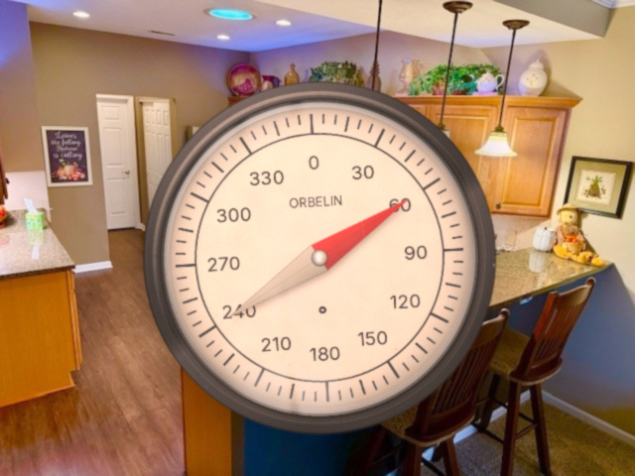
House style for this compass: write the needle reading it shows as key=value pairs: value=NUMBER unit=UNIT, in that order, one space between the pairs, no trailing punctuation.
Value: value=60 unit=°
